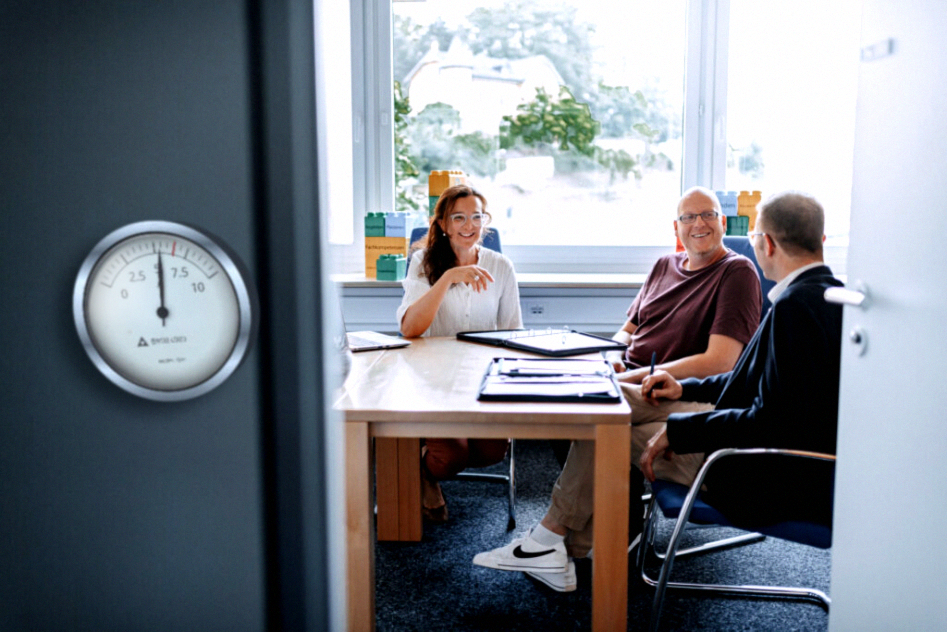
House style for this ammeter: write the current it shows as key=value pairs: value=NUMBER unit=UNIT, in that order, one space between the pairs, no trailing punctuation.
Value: value=5.5 unit=A
